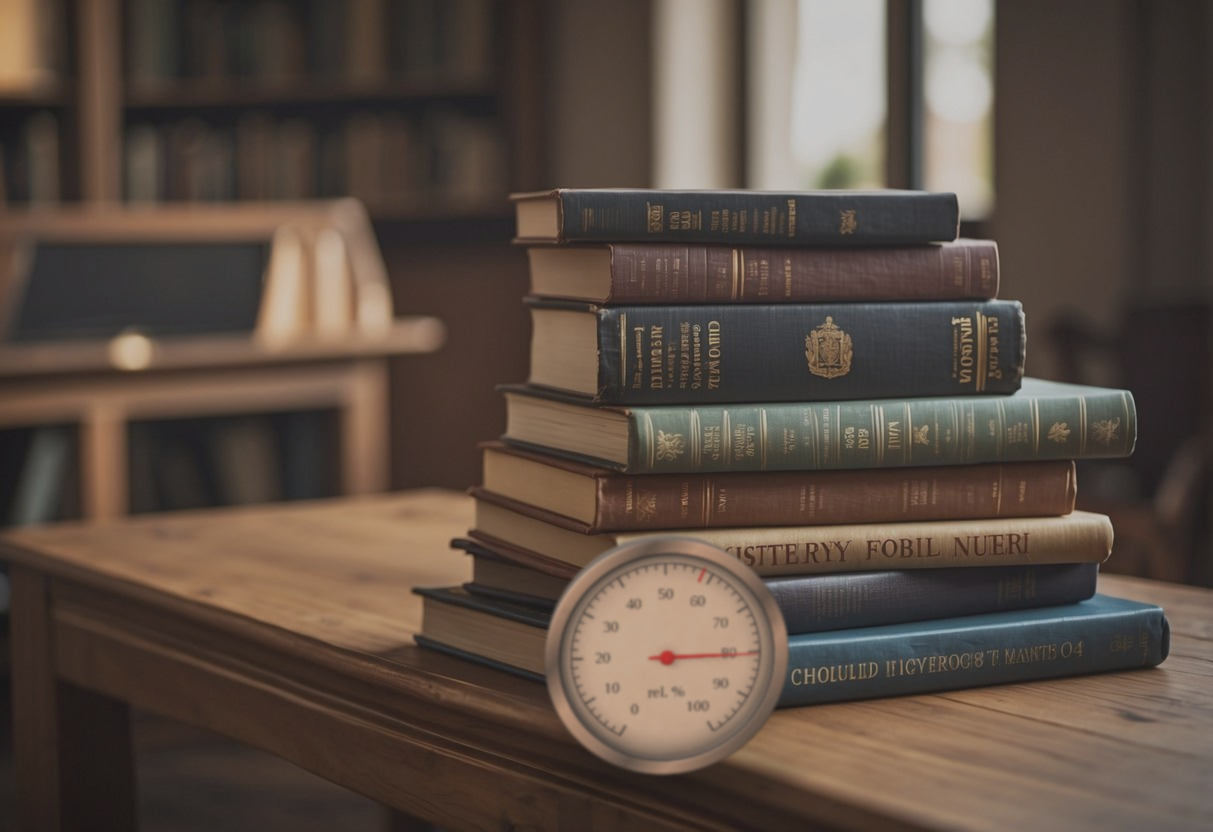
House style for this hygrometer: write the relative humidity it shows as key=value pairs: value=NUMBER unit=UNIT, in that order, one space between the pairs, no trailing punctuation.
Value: value=80 unit=%
